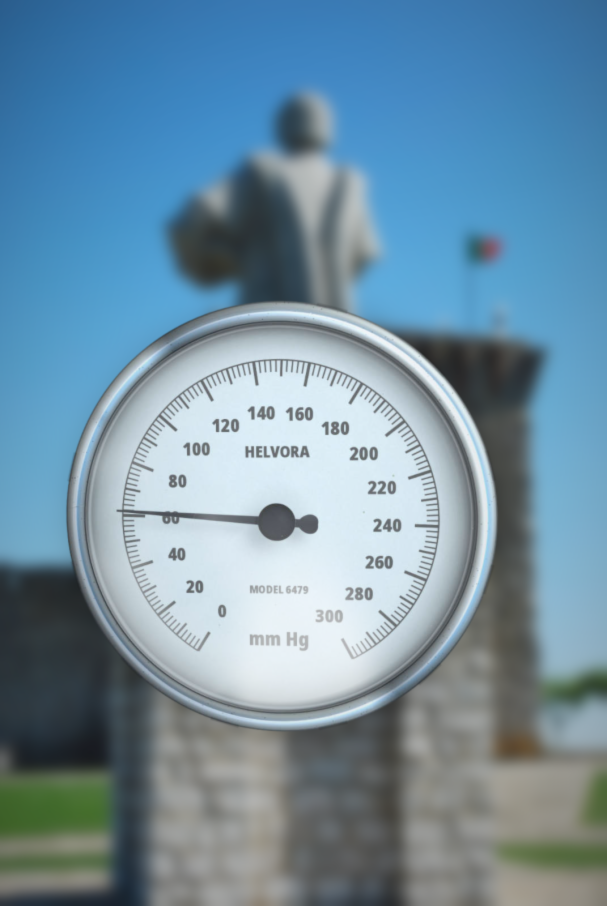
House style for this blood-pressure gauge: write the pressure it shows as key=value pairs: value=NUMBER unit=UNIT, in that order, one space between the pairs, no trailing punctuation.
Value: value=62 unit=mmHg
